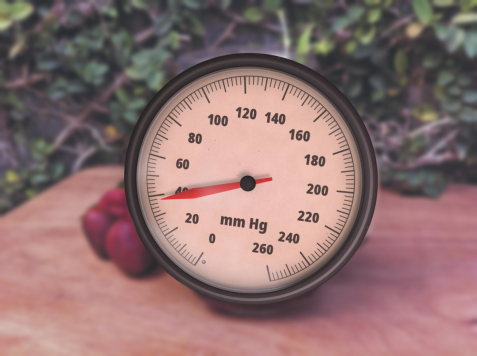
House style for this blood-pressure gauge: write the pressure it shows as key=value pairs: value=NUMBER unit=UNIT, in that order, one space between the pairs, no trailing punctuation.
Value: value=38 unit=mmHg
